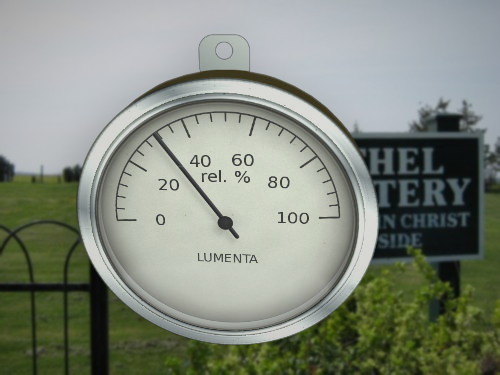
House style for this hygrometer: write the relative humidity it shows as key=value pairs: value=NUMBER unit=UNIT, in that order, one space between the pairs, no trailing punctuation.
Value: value=32 unit=%
